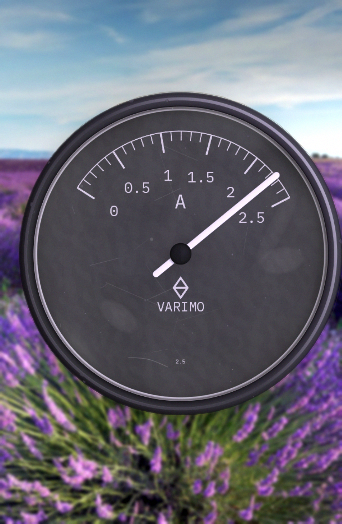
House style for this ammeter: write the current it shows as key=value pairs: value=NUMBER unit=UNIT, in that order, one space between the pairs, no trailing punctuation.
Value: value=2.25 unit=A
